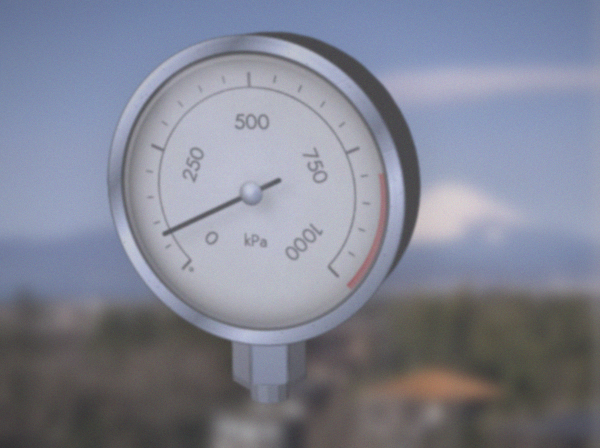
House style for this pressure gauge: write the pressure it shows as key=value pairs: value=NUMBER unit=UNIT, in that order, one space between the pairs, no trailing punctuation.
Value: value=75 unit=kPa
